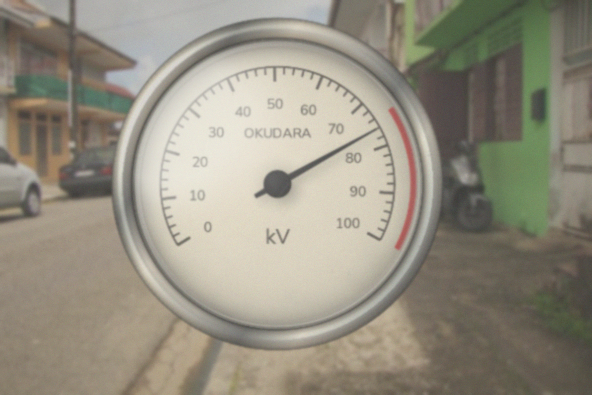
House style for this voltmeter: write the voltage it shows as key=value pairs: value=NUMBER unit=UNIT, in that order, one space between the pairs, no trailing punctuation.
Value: value=76 unit=kV
